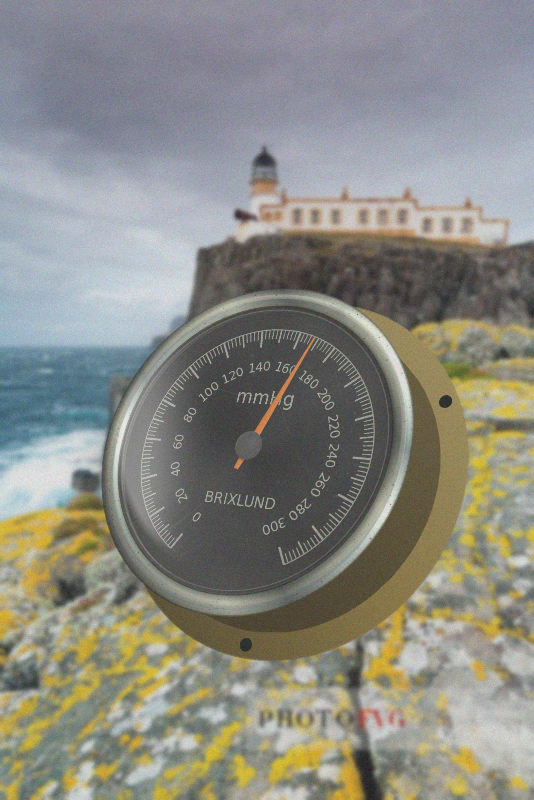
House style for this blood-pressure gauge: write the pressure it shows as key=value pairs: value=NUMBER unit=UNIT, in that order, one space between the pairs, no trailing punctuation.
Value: value=170 unit=mmHg
